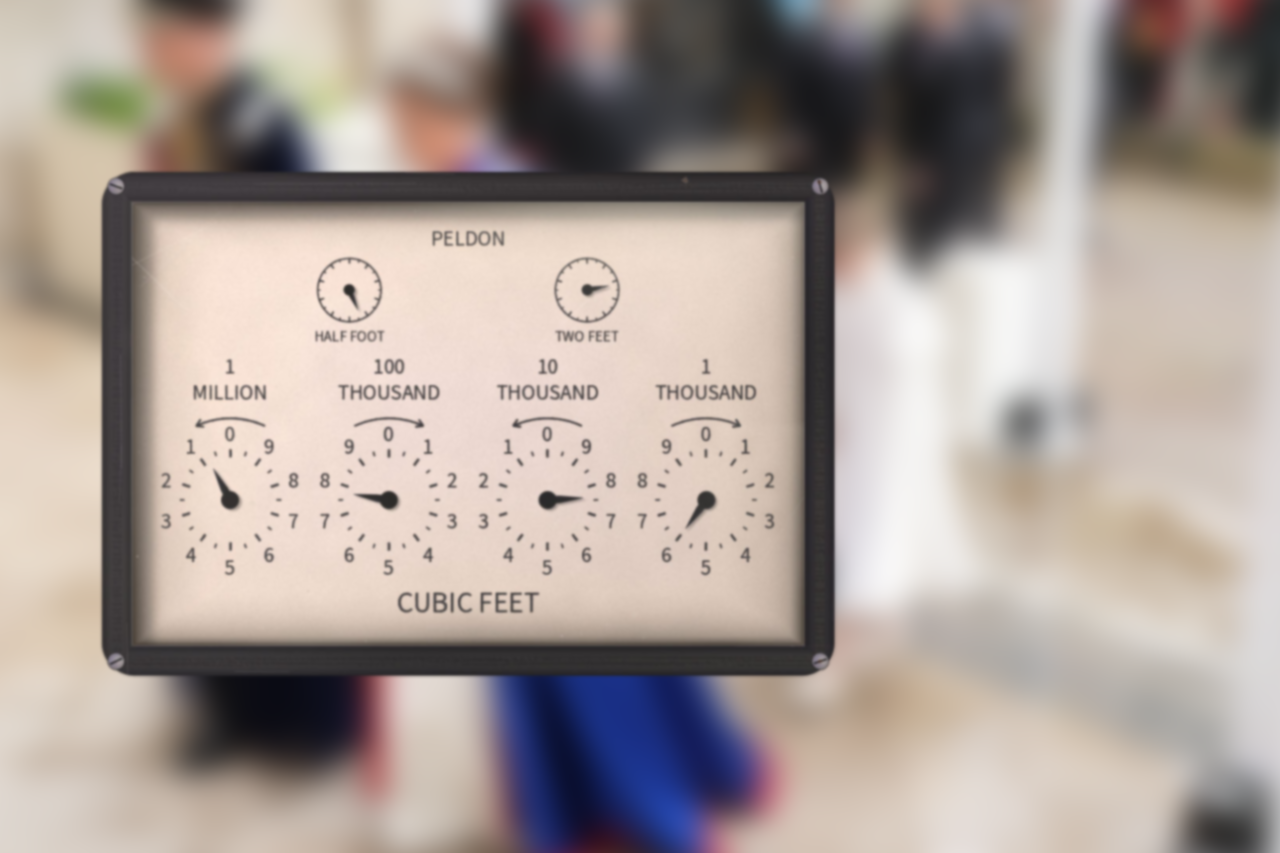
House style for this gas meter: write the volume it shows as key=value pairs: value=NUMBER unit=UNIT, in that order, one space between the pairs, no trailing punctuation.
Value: value=77600 unit=ft³
